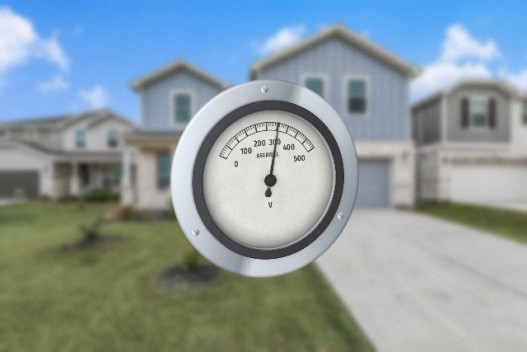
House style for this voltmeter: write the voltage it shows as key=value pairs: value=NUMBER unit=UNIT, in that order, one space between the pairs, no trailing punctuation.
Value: value=300 unit=V
